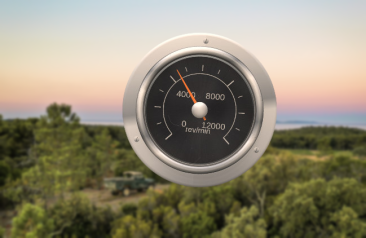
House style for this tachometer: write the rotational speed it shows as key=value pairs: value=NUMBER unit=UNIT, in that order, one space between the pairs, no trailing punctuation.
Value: value=4500 unit=rpm
